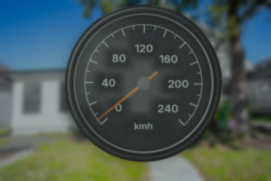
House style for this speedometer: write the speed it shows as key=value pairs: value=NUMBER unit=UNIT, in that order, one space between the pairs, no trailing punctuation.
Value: value=5 unit=km/h
